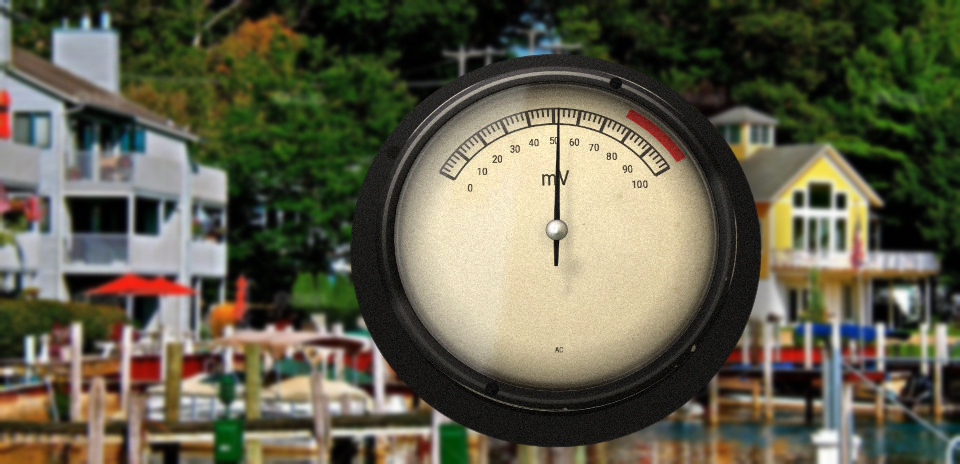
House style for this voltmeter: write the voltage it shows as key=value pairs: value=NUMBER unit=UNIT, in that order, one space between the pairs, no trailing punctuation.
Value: value=52 unit=mV
